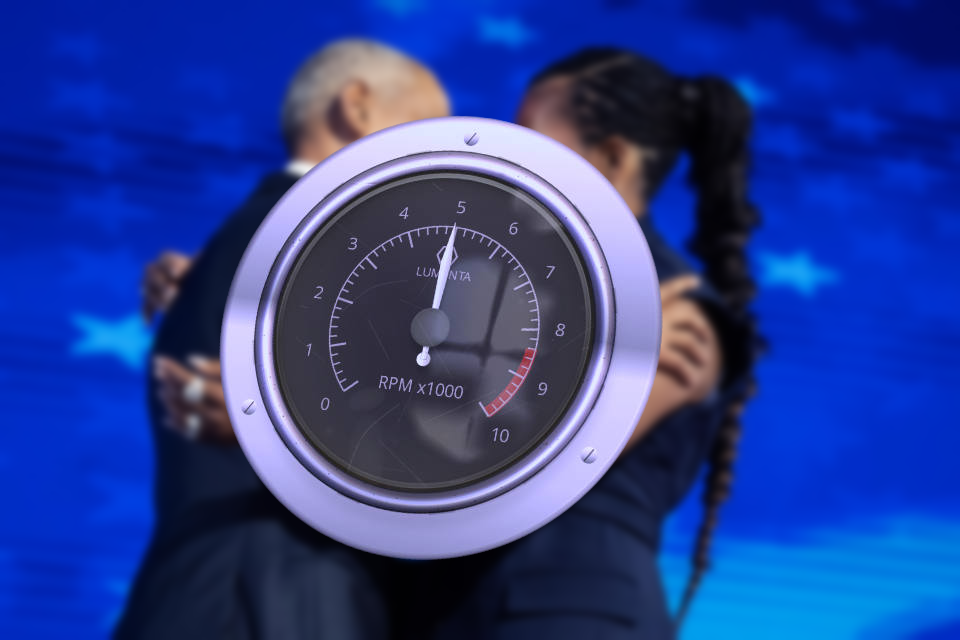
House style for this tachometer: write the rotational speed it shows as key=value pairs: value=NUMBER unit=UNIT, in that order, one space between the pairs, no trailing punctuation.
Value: value=5000 unit=rpm
